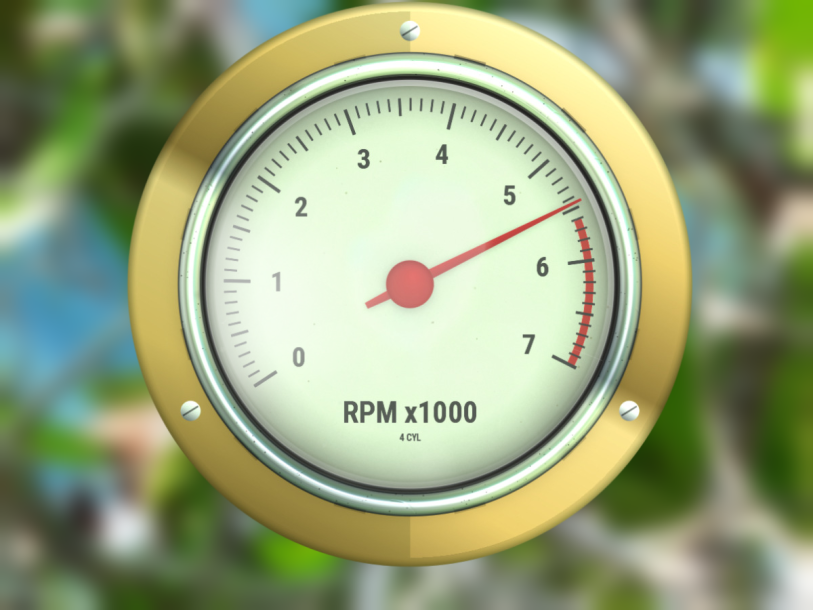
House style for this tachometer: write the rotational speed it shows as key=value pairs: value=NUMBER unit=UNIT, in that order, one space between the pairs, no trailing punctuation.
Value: value=5450 unit=rpm
